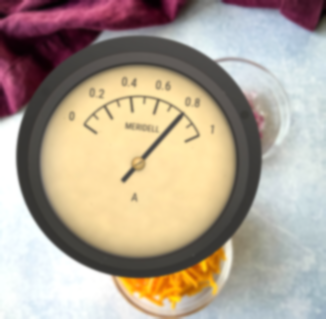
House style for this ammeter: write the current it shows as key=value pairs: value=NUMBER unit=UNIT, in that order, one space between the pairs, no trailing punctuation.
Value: value=0.8 unit=A
